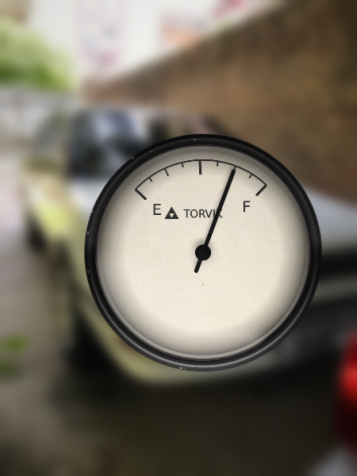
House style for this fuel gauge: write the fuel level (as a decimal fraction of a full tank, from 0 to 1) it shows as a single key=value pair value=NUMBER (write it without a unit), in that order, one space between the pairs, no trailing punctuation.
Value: value=0.75
